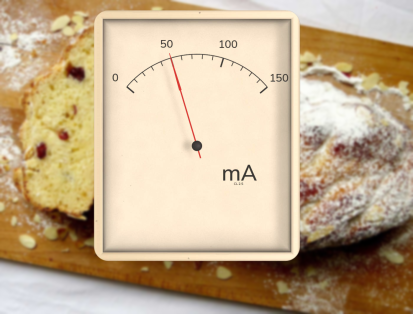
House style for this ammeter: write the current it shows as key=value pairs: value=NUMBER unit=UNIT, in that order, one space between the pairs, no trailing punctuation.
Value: value=50 unit=mA
